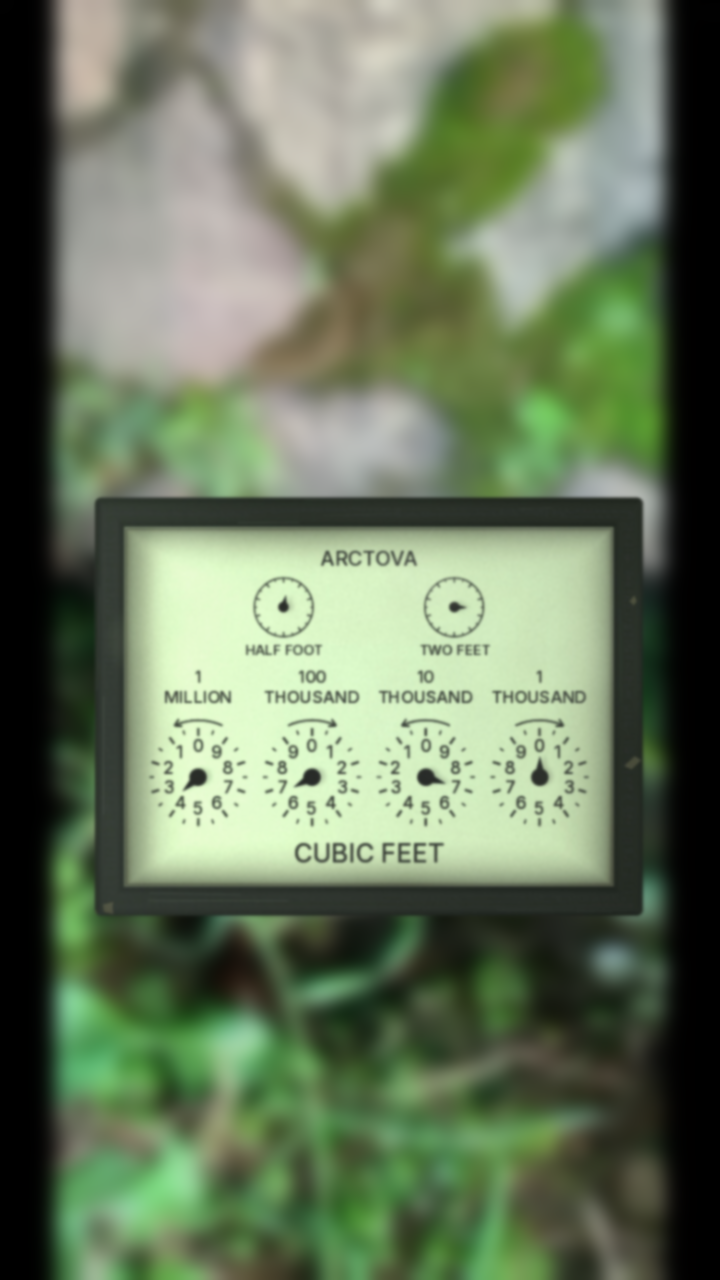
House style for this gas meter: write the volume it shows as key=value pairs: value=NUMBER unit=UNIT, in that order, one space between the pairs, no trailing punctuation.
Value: value=367000 unit=ft³
